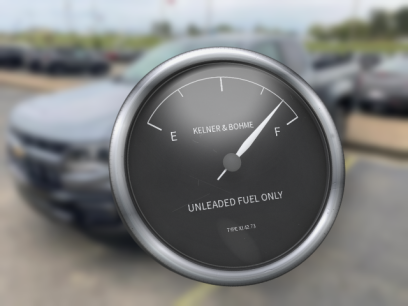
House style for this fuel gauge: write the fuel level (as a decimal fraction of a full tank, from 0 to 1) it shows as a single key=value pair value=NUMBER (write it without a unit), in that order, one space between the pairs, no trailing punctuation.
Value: value=0.875
